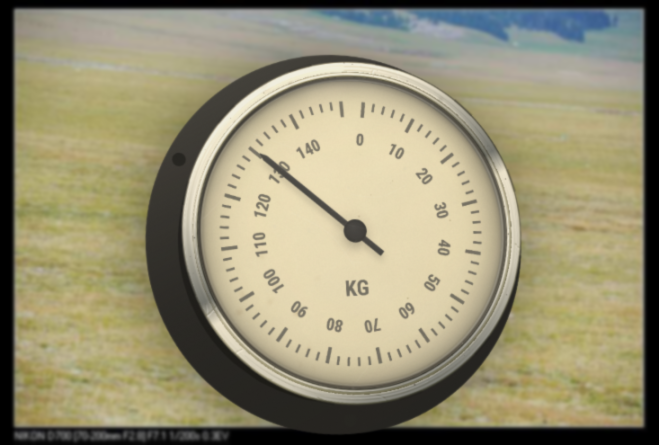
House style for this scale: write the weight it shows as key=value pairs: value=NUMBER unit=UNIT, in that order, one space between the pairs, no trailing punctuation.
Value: value=130 unit=kg
